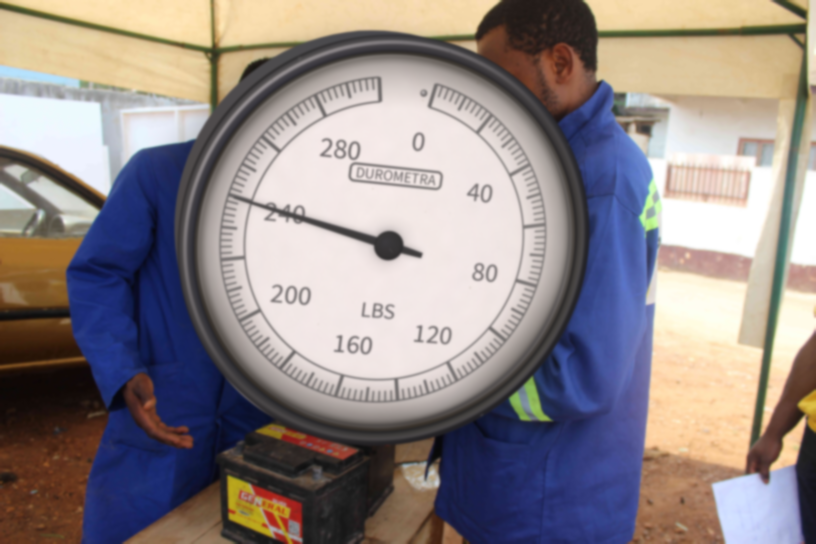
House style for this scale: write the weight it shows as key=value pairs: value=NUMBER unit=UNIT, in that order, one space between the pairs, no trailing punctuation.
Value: value=240 unit=lb
